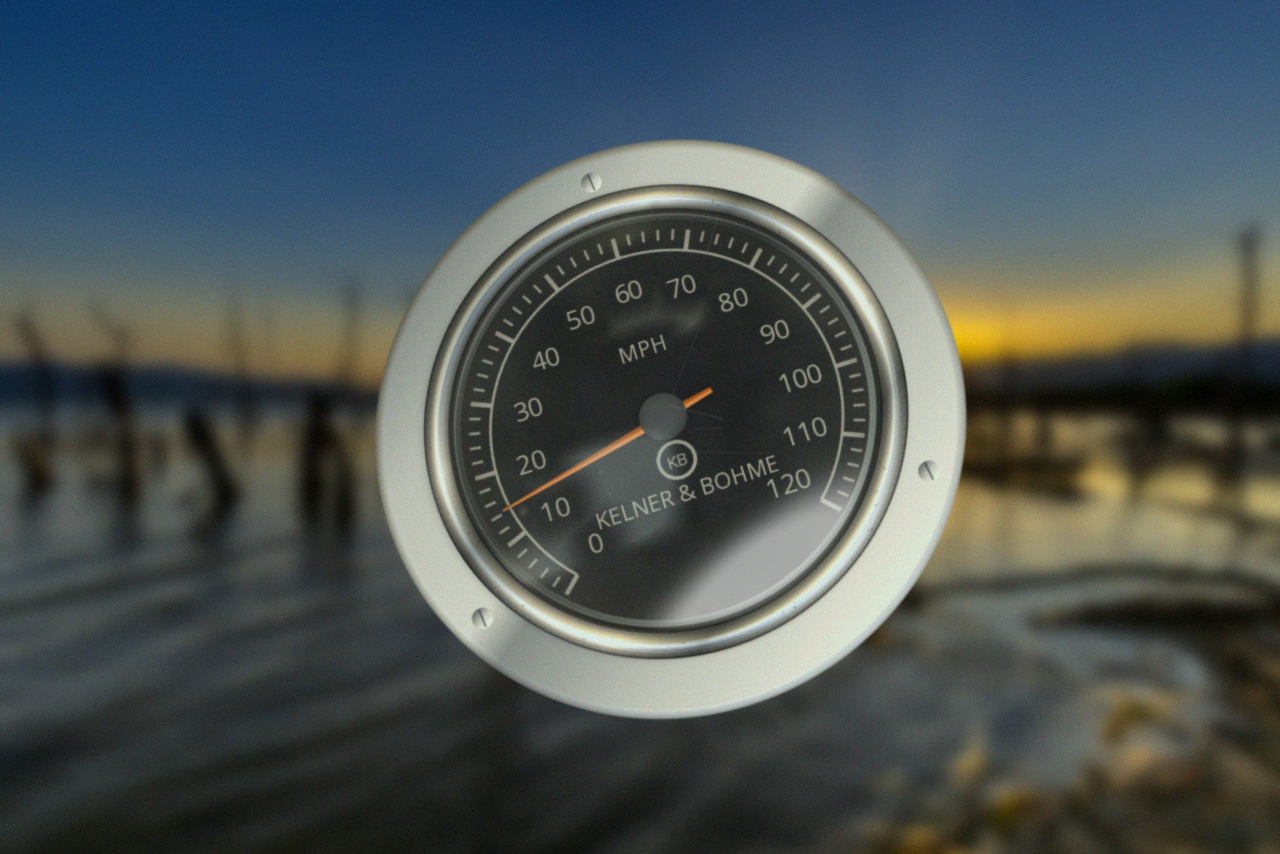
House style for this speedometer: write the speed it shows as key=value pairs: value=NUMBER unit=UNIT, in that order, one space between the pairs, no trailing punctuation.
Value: value=14 unit=mph
